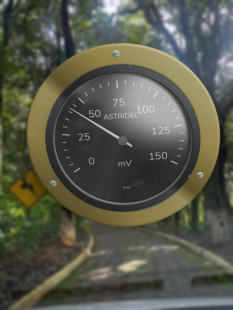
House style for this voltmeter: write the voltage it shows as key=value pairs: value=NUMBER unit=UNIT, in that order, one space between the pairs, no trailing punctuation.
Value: value=42.5 unit=mV
